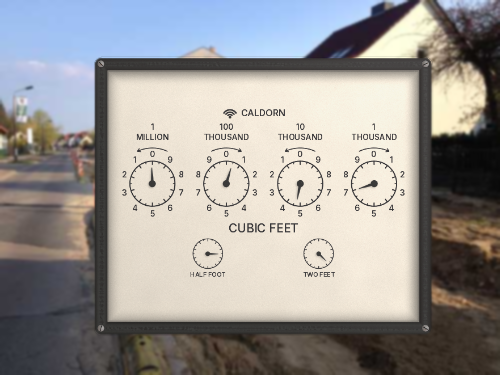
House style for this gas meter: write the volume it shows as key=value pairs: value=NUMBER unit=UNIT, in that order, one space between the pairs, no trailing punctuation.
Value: value=4700 unit=ft³
